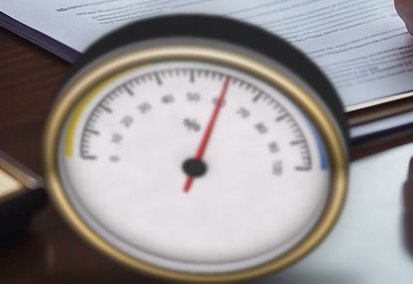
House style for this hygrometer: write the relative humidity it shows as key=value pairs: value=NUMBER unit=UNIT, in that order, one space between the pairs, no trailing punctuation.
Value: value=60 unit=%
